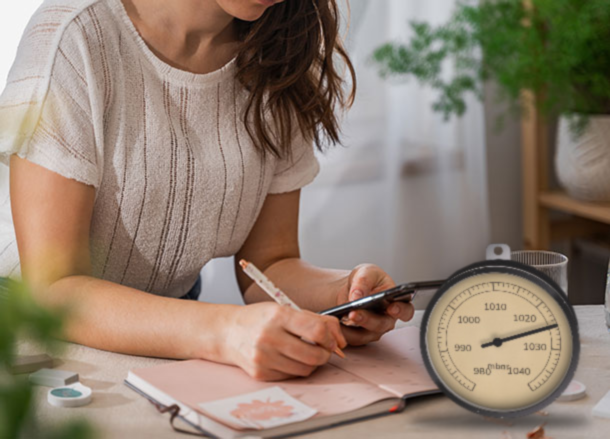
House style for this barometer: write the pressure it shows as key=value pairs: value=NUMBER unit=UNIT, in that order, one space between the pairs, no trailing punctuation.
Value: value=1025 unit=mbar
